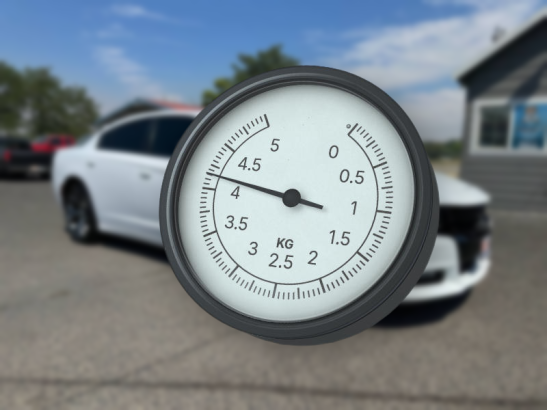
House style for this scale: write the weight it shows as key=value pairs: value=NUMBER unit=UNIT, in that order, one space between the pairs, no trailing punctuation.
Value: value=4.15 unit=kg
